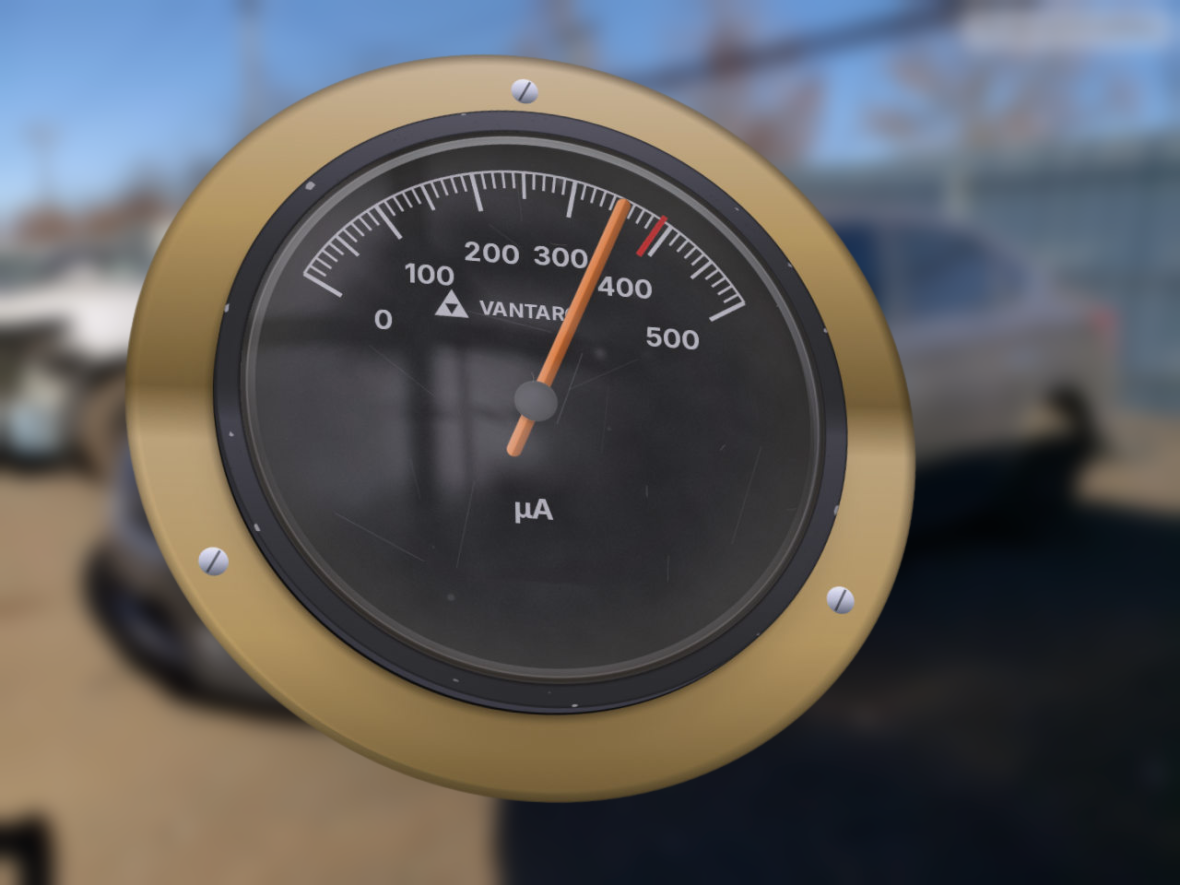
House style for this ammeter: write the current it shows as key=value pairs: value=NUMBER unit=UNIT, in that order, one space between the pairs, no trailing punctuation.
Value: value=350 unit=µA
